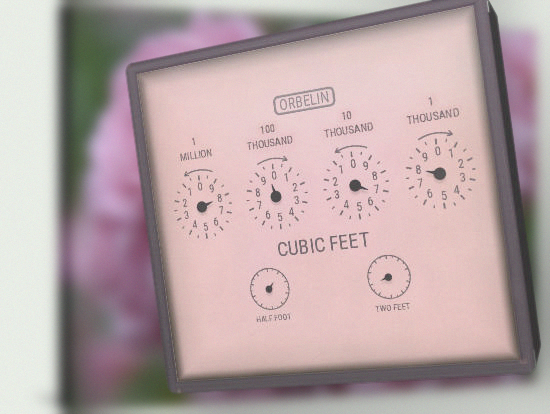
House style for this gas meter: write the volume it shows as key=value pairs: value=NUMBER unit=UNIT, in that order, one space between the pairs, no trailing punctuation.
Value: value=796800 unit=ft³
